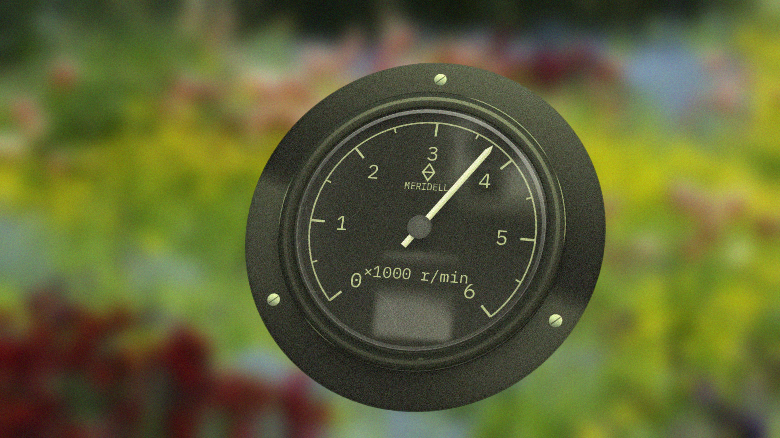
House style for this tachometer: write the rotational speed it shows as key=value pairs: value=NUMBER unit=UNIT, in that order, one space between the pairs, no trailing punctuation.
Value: value=3750 unit=rpm
